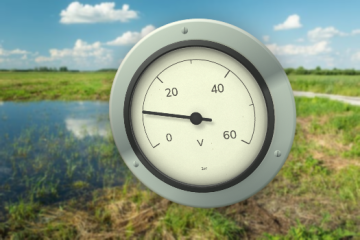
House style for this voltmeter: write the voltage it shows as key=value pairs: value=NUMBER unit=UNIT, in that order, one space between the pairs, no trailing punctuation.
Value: value=10 unit=V
